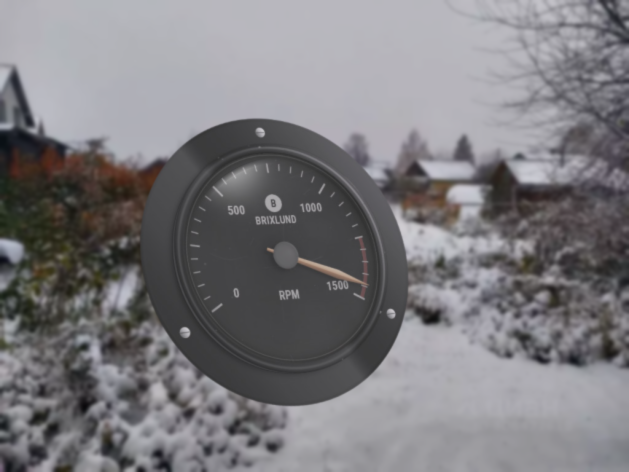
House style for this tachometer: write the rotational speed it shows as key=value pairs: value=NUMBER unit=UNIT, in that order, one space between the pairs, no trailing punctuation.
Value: value=1450 unit=rpm
